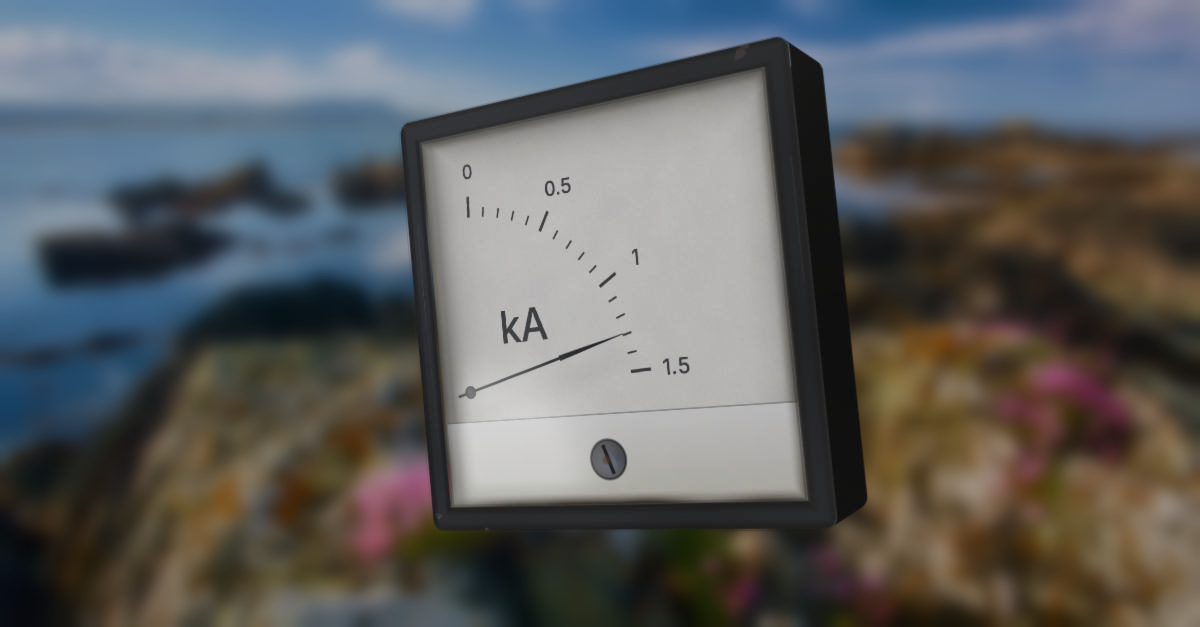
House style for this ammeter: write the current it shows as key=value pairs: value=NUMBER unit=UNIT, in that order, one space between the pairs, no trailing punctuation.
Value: value=1.3 unit=kA
